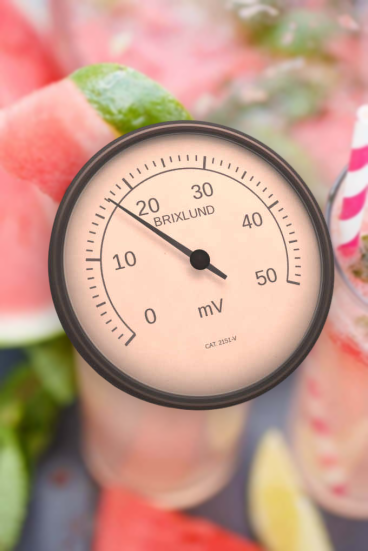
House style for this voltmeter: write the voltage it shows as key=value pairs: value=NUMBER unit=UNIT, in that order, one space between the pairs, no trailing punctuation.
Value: value=17 unit=mV
